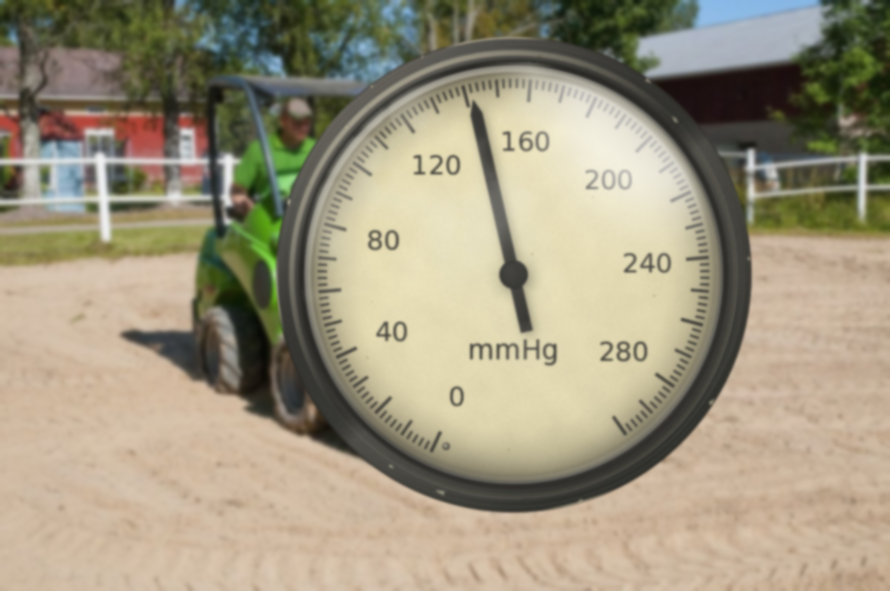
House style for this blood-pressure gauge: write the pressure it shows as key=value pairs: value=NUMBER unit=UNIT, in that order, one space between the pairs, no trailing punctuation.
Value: value=142 unit=mmHg
